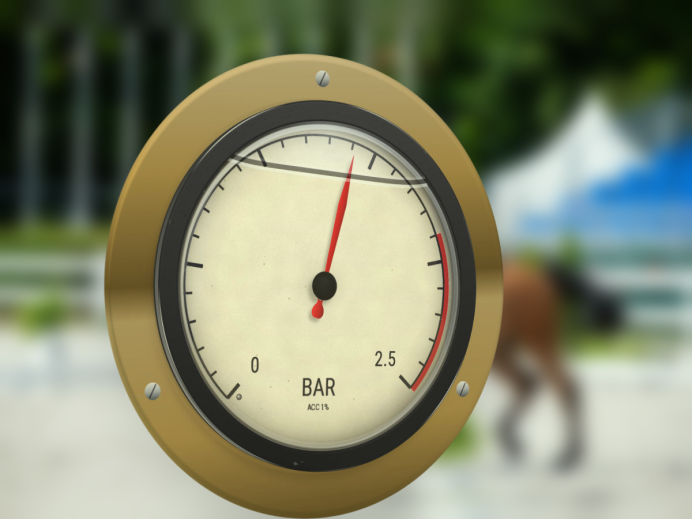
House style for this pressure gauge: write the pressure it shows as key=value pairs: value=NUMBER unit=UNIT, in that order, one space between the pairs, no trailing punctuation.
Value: value=1.4 unit=bar
